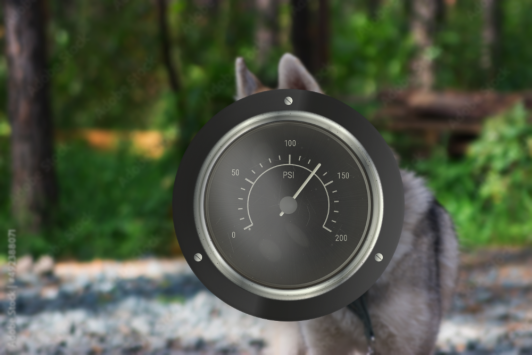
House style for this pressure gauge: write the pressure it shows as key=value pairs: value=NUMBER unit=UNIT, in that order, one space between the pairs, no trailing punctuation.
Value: value=130 unit=psi
